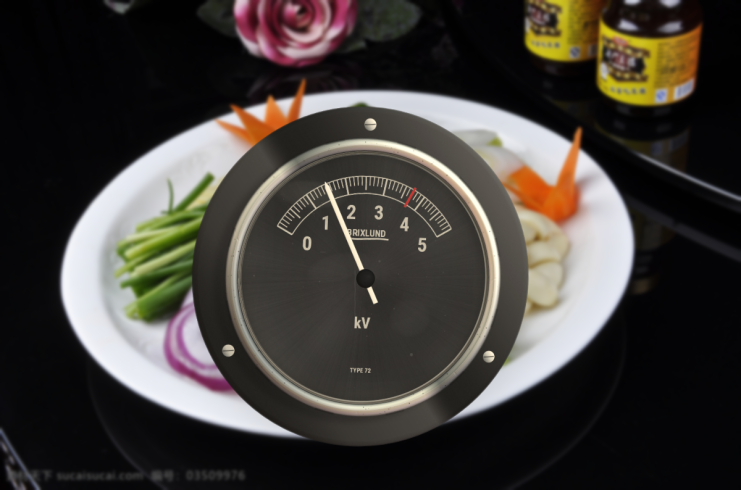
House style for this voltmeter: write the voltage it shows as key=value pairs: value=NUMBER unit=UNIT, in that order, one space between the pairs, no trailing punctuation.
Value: value=1.5 unit=kV
